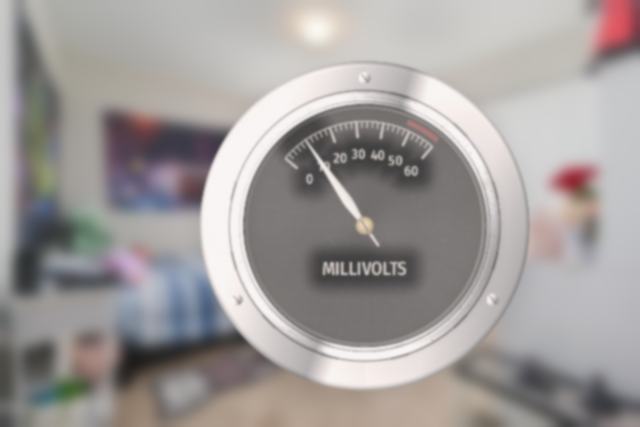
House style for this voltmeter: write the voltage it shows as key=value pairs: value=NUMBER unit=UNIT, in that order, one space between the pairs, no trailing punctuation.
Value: value=10 unit=mV
